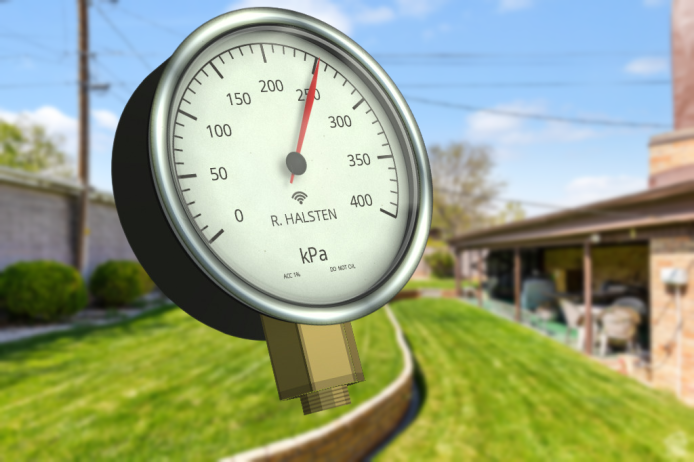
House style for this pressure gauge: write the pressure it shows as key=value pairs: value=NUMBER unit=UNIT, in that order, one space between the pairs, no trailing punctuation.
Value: value=250 unit=kPa
